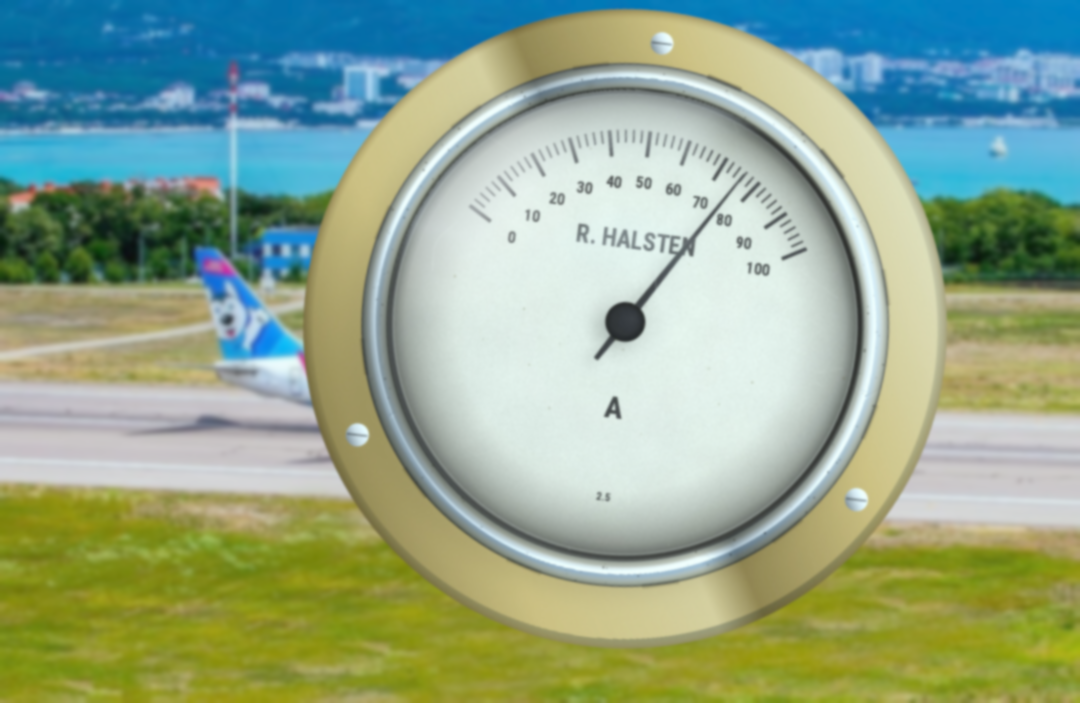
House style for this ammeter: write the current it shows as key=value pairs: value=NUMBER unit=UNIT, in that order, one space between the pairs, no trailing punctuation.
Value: value=76 unit=A
